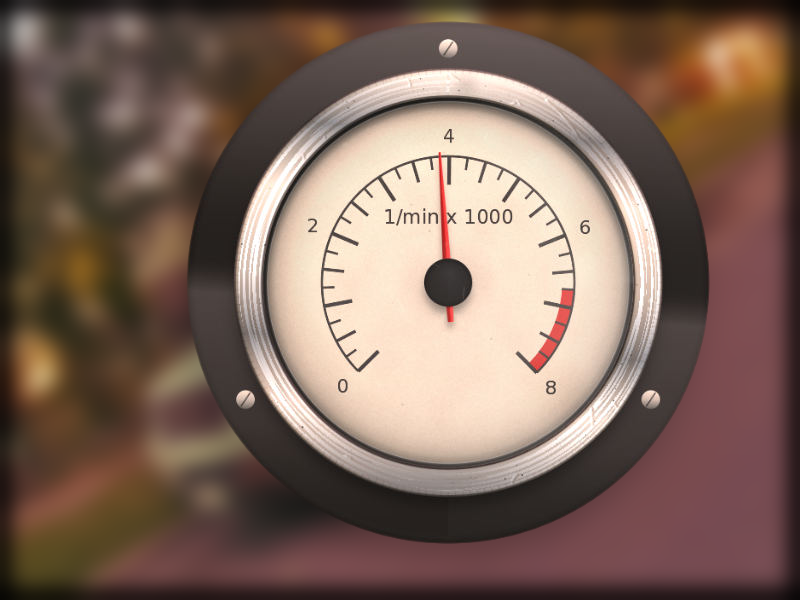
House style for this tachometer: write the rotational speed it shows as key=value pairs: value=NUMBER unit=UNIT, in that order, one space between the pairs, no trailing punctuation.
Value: value=3875 unit=rpm
